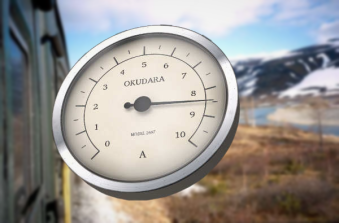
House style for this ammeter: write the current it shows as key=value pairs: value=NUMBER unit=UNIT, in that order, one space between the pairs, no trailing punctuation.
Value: value=8.5 unit=A
